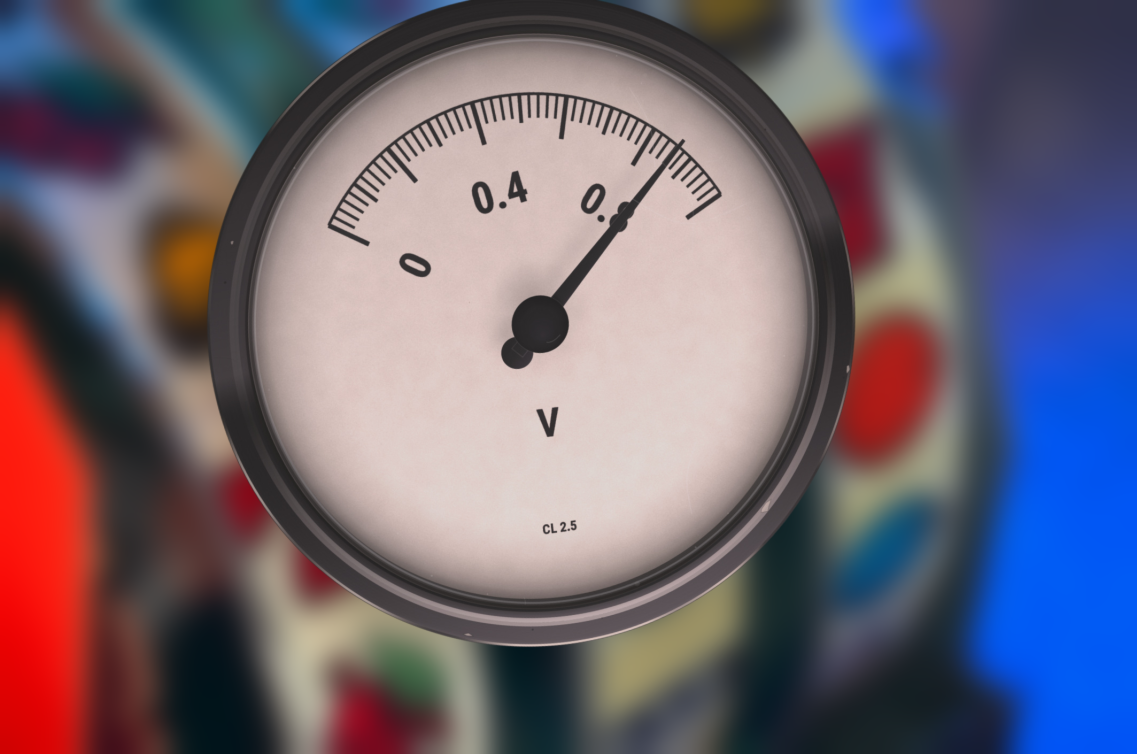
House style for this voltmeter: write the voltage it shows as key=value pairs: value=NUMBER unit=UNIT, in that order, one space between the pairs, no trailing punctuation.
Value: value=0.86 unit=V
